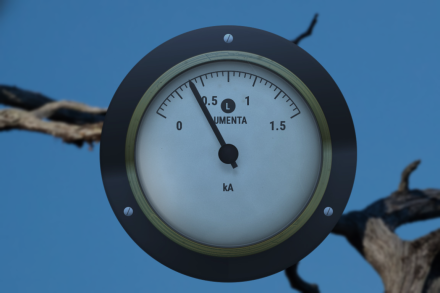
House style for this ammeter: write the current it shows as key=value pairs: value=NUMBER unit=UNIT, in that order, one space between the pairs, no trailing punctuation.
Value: value=0.4 unit=kA
